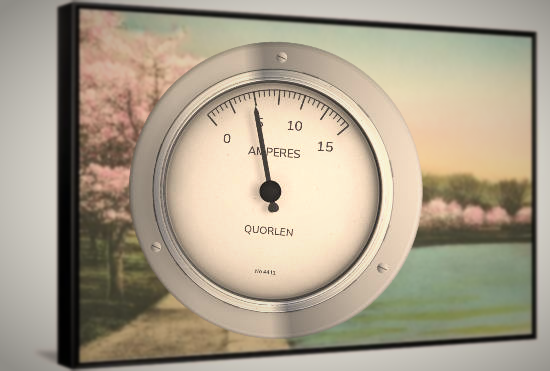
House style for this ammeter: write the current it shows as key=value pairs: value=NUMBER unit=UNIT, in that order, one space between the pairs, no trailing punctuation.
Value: value=5 unit=A
